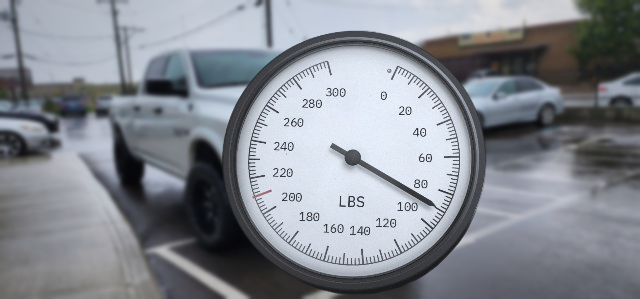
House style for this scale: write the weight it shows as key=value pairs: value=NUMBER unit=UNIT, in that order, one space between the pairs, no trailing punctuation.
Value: value=90 unit=lb
